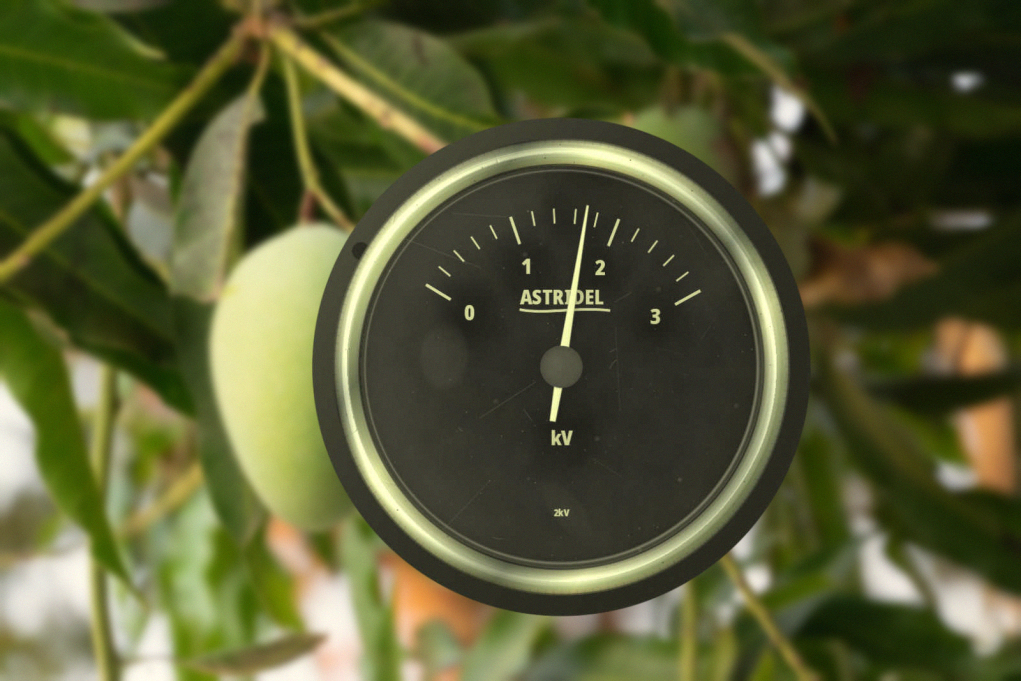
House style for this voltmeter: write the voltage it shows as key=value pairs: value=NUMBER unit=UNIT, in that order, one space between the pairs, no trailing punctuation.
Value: value=1.7 unit=kV
